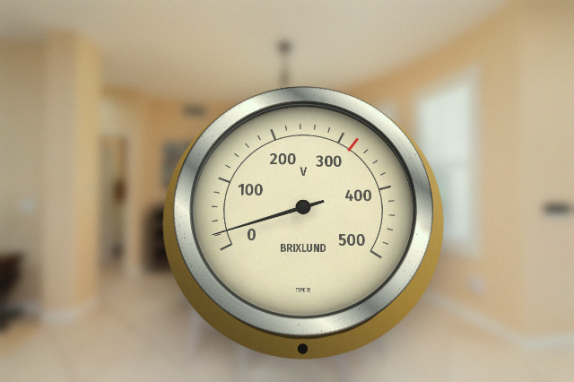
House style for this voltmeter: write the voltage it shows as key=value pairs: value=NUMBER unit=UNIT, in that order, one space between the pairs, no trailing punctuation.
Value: value=20 unit=V
